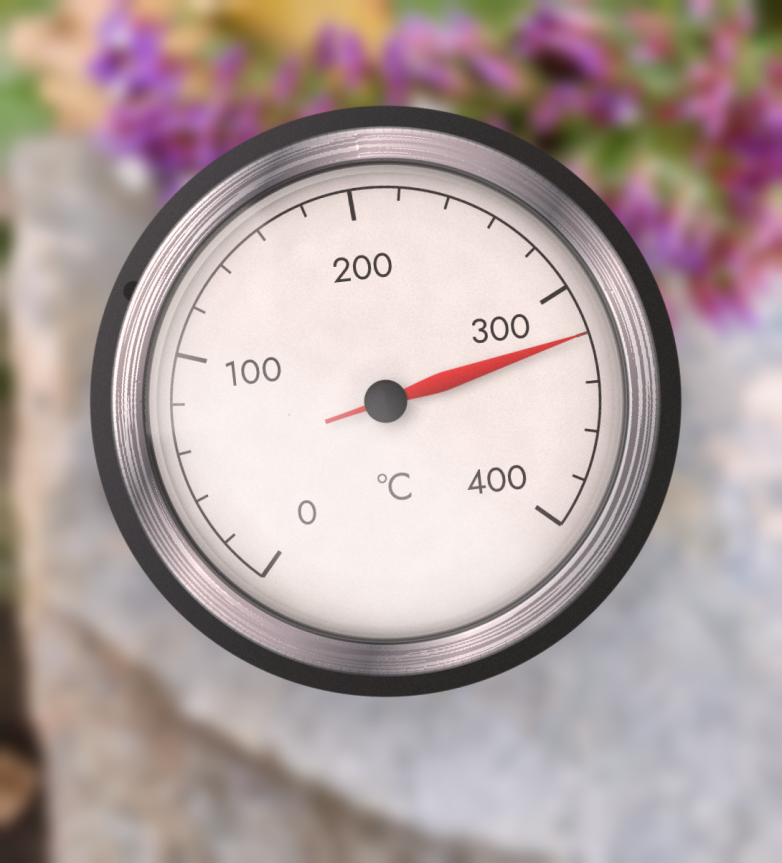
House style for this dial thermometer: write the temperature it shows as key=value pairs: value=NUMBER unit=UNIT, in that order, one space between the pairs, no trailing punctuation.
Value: value=320 unit=°C
